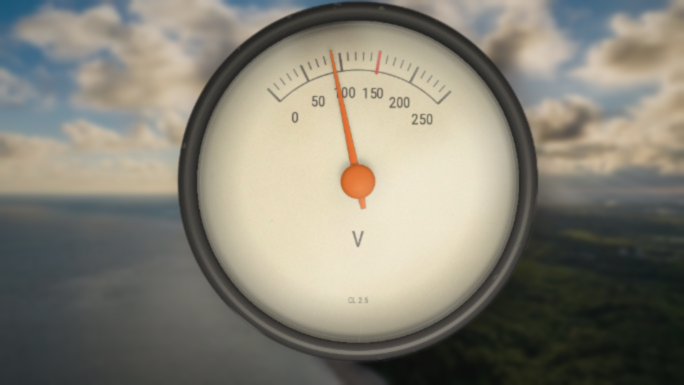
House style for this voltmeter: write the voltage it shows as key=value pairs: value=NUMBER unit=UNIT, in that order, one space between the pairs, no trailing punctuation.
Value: value=90 unit=V
